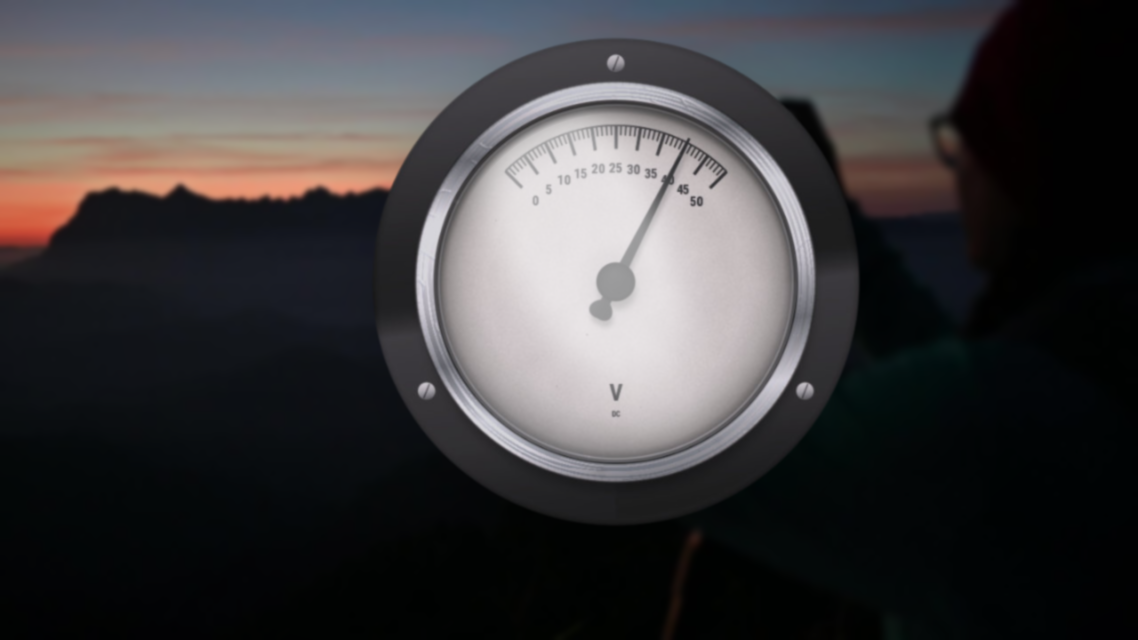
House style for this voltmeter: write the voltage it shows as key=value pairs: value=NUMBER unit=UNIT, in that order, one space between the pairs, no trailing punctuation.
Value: value=40 unit=V
